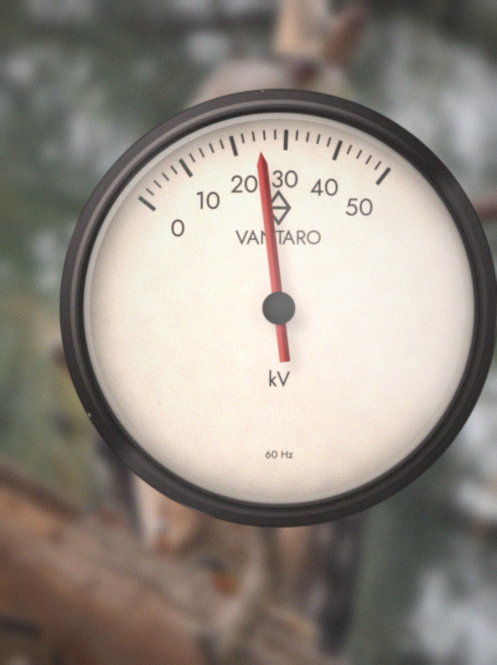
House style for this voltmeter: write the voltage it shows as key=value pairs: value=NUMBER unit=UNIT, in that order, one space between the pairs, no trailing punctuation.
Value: value=25 unit=kV
